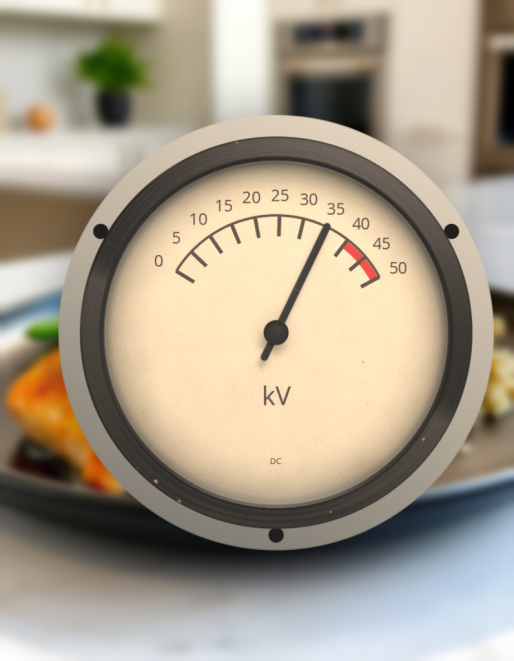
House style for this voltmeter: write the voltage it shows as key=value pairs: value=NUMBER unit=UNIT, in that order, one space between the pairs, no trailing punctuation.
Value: value=35 unit=kV
